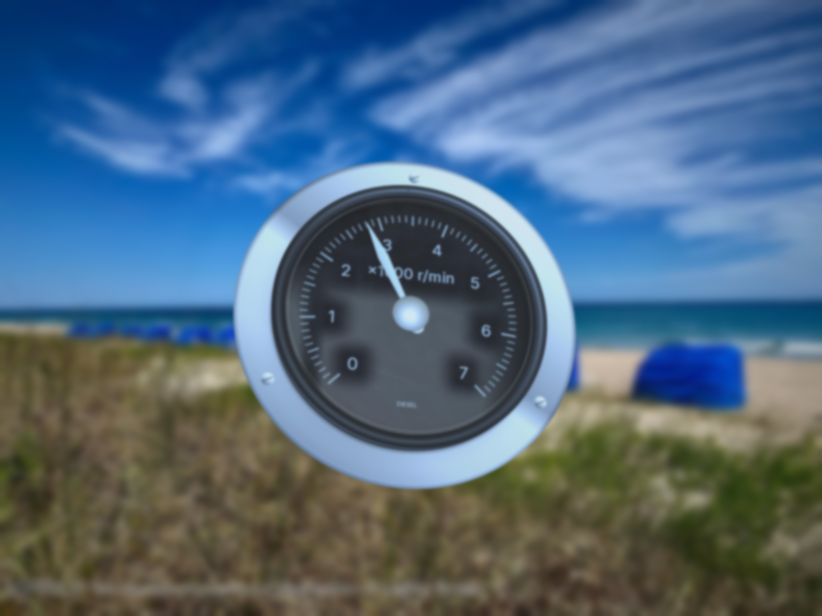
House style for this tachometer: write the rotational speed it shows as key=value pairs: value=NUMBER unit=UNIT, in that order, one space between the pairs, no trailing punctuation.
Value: value=2800 unit=rpm
